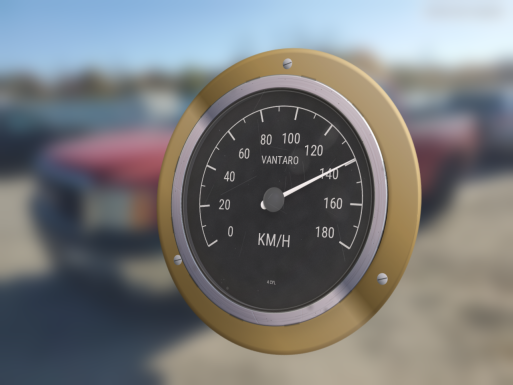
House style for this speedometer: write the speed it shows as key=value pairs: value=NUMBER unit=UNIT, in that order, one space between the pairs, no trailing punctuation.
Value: value=140 unit=km/h
